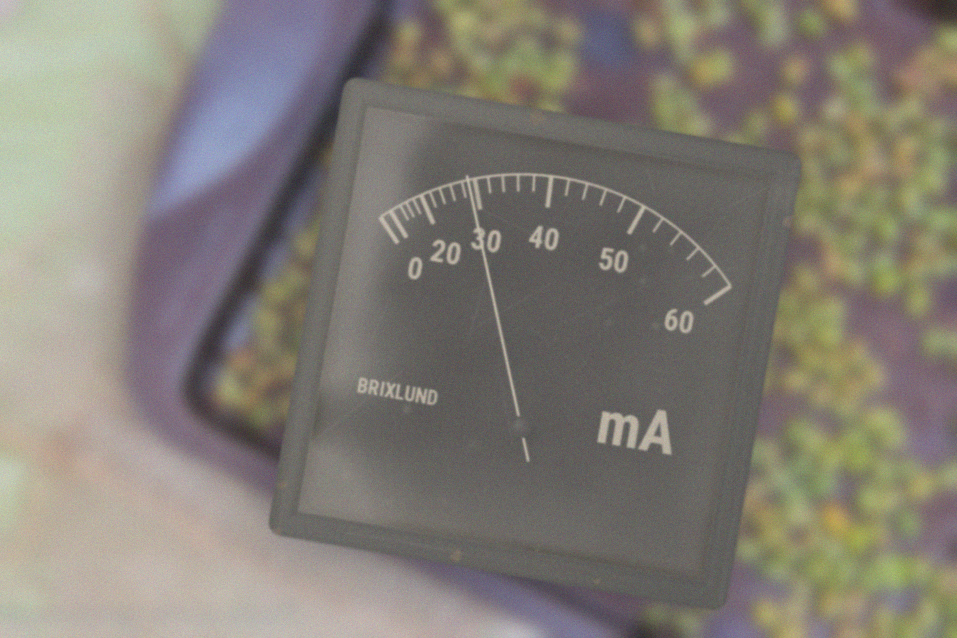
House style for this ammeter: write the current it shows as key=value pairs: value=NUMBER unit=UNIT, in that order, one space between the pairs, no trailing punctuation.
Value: value=29 unit=mA
